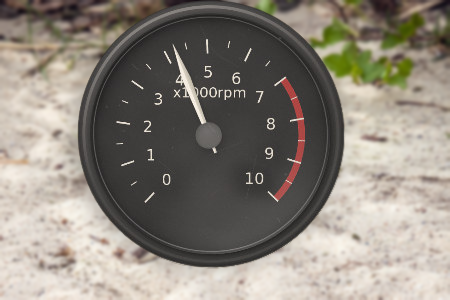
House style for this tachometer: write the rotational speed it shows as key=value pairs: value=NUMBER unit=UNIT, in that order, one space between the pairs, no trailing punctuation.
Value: value=4250 unit=rpm
